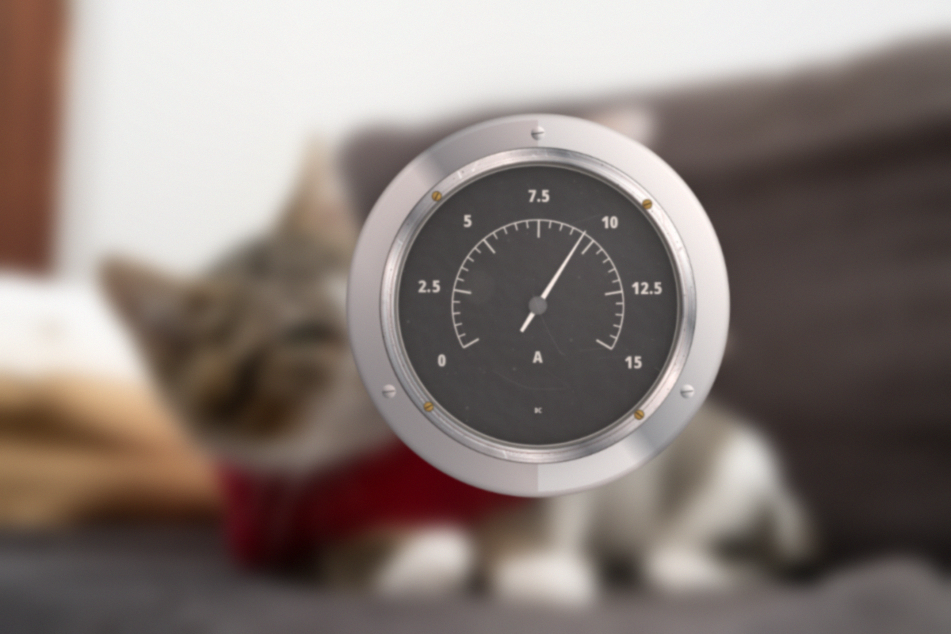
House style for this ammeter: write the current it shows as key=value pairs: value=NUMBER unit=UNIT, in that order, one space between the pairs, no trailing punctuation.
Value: value=9.5 unit=A
